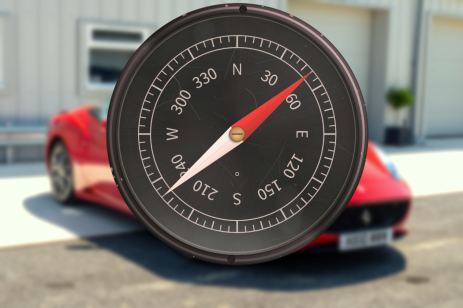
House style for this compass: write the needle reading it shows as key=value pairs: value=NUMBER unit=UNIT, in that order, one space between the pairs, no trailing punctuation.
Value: value=50 unit=°
